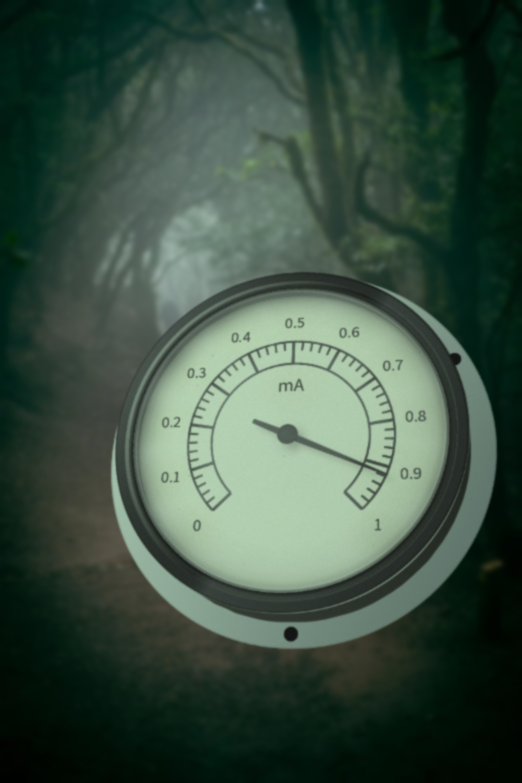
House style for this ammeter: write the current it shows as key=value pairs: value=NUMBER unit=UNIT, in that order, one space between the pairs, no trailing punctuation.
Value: value=0.92 unit=mA
